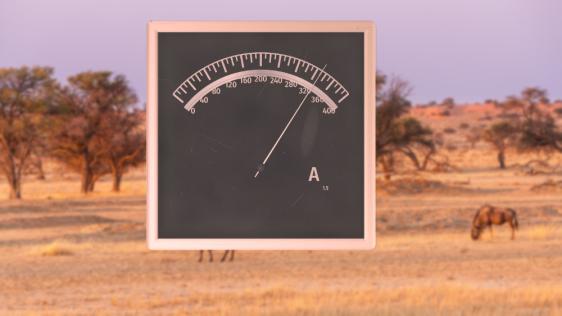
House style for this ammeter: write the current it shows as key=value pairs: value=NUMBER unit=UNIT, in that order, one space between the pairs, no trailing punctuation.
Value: value=330 unit=A
